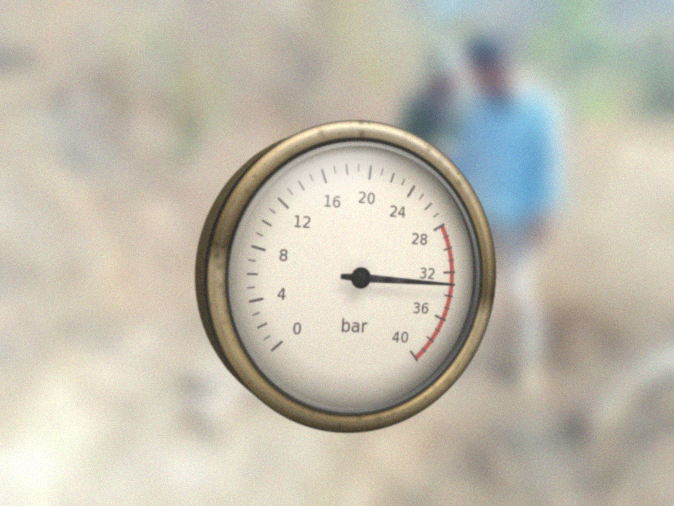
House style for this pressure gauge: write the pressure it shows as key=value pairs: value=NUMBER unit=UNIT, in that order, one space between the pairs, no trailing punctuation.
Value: value=33 unit=bar
